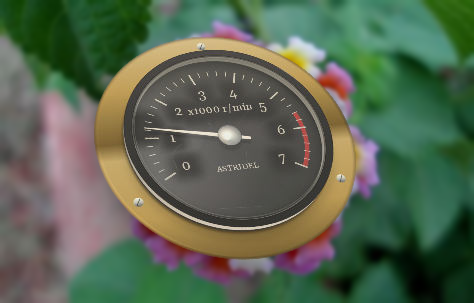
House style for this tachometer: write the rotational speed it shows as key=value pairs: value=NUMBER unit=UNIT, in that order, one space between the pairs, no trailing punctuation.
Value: value=1200 unit=rpm
